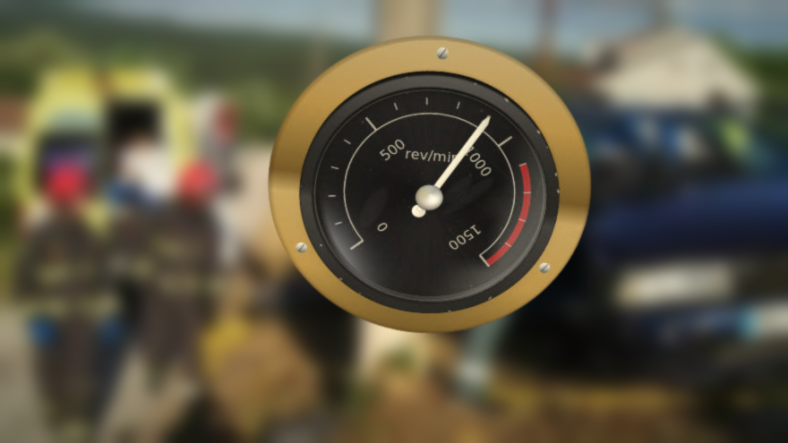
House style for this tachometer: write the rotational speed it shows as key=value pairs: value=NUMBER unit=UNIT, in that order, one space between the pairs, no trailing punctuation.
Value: value=900 unit=rpm
